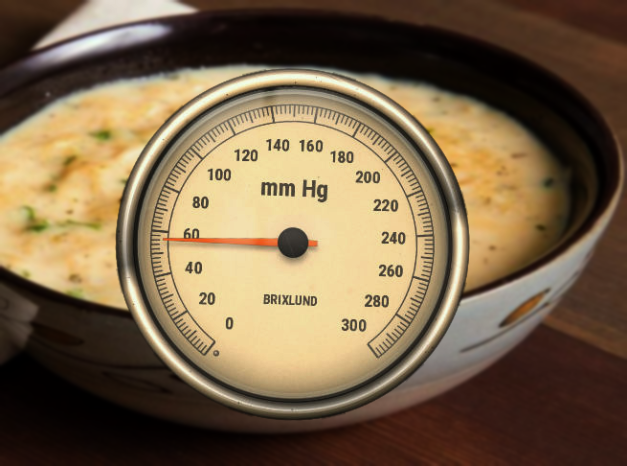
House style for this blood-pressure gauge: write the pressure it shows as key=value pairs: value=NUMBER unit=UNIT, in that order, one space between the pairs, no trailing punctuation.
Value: value=56 unit=mmHg
